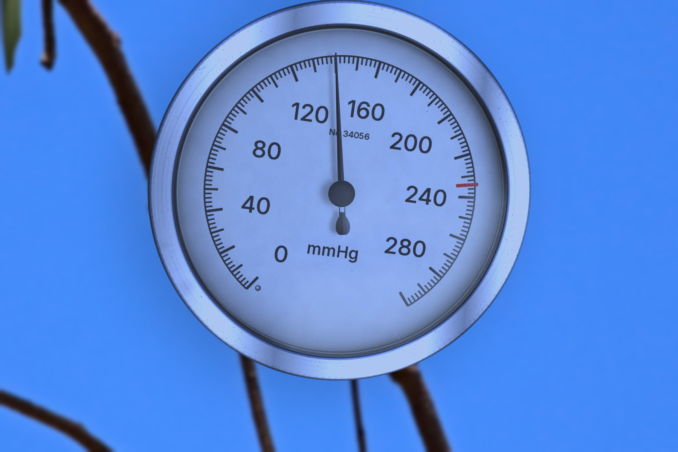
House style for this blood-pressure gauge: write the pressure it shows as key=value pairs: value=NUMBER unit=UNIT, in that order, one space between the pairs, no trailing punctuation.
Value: value=140 unit=mmHg
